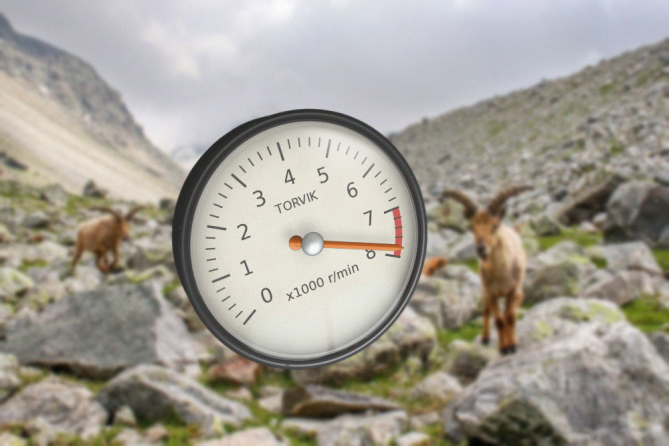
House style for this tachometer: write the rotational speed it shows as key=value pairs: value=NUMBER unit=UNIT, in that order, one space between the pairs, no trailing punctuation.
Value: value=7800 unit=rpm
